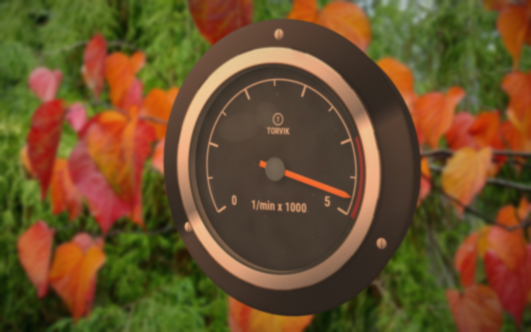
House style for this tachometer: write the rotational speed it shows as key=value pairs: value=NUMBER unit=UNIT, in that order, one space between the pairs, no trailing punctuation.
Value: value=4750 unit=rpm
